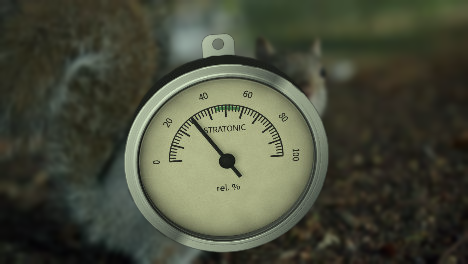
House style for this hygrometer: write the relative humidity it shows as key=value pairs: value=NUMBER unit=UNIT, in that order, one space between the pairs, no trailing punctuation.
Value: value=30 unit=%
